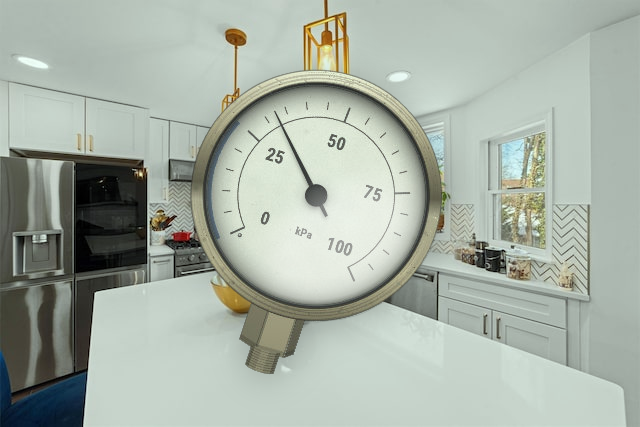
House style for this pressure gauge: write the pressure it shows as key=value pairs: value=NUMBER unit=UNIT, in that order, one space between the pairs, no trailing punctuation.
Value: value=32.5 unit=kPa
